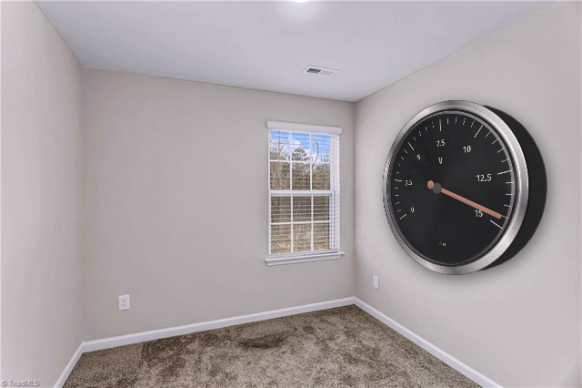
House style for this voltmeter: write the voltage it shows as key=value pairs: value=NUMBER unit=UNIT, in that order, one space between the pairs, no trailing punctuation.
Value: value=14.5 unit=V
